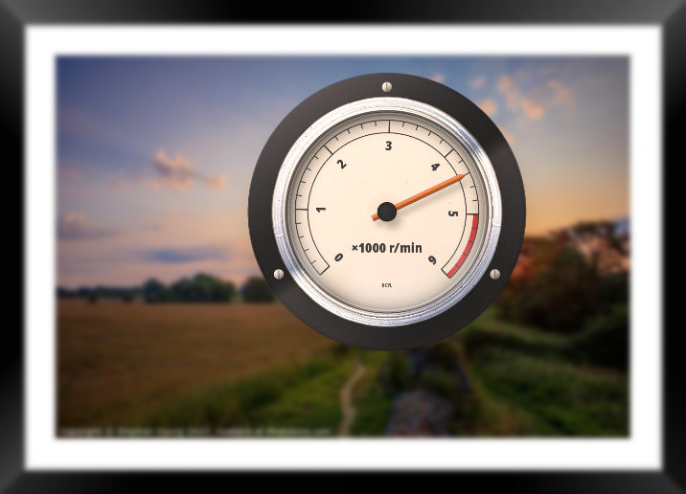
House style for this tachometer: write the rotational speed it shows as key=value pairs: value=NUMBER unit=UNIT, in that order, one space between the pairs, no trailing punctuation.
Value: value=4400 unit=rpm
